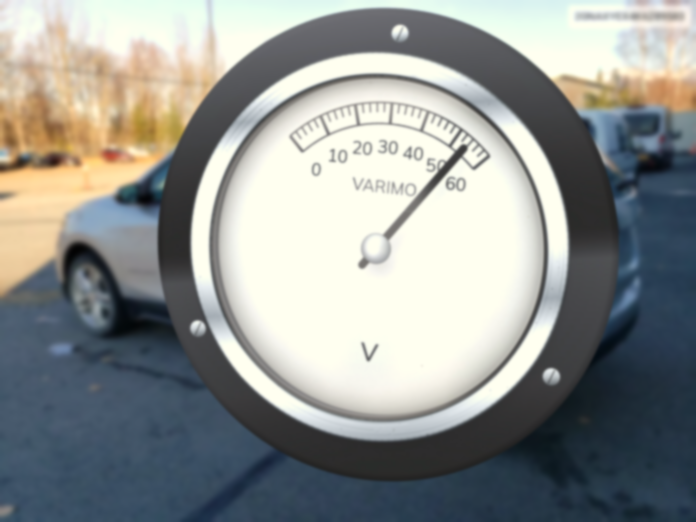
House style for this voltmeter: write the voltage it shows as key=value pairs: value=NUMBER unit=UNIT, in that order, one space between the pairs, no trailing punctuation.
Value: value=54 unit=V
